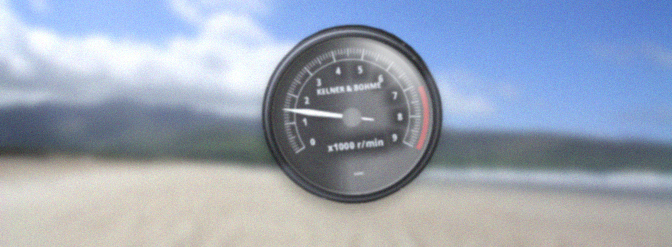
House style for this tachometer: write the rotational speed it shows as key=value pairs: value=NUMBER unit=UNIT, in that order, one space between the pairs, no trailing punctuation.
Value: value=1500 unit=rpm
